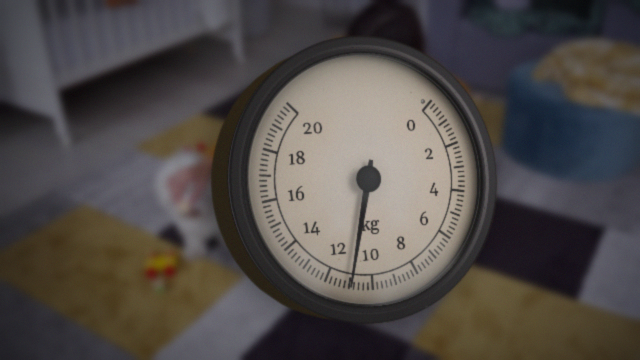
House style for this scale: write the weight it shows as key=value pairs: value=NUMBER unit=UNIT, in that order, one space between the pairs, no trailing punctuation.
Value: value=11 unit=kg
